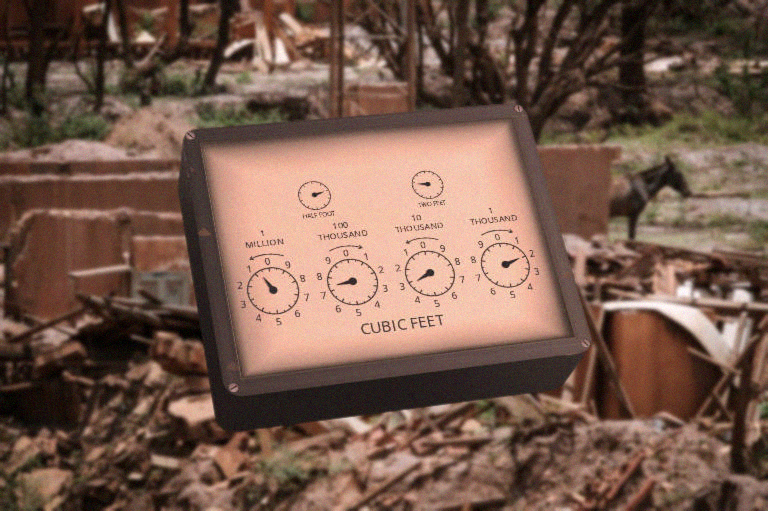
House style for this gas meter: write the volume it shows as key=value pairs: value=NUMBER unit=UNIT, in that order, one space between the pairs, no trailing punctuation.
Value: value=73200 unit=ft³
